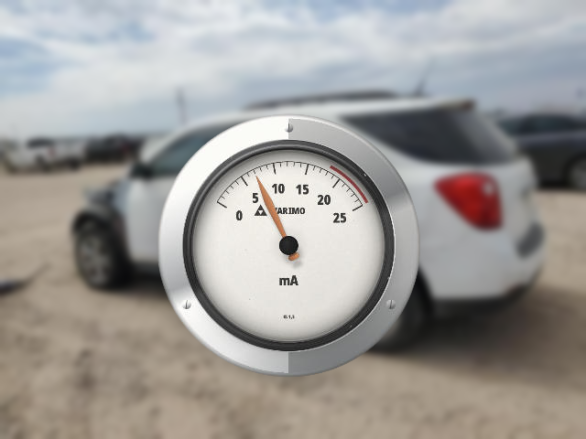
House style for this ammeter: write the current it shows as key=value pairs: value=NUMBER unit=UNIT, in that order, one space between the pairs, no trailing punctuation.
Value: value=7 unit=mA
